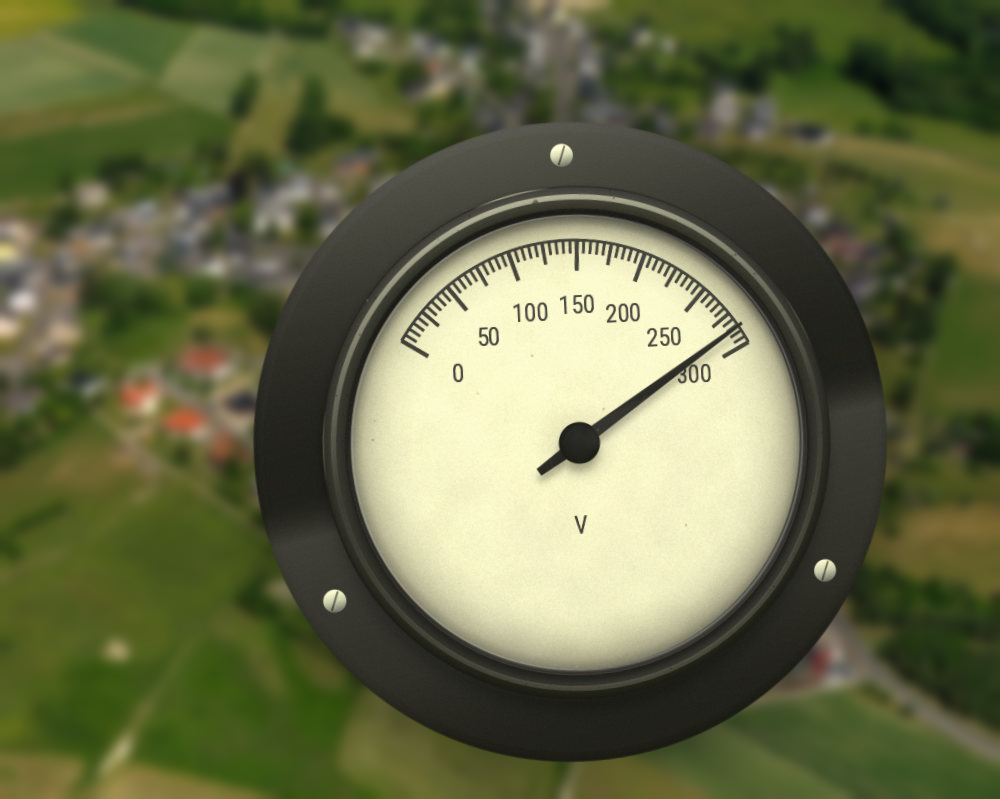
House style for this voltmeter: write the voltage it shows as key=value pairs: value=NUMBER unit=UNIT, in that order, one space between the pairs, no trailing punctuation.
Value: value=285 unit=V
